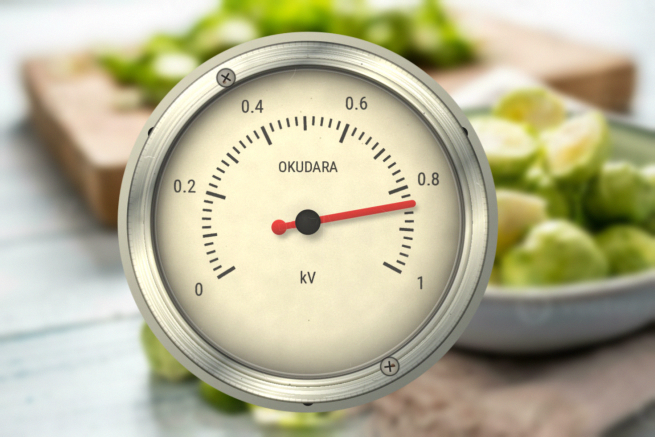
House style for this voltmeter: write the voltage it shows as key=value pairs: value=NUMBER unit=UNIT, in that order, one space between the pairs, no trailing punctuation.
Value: value=0.84 unit=kV
